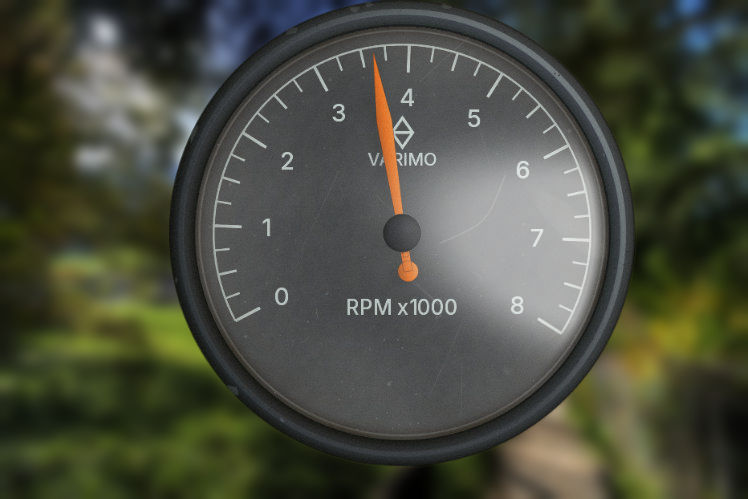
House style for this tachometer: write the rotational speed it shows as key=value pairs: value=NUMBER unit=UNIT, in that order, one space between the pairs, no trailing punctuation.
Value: value=3625 unit=rpm
